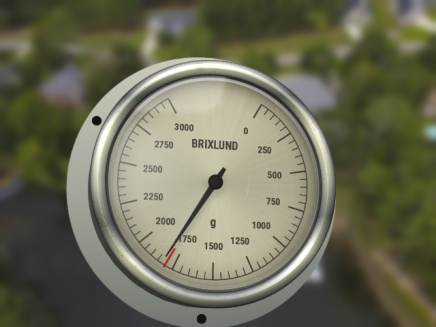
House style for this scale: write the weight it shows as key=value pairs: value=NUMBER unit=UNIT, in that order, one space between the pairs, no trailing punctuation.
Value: value=1825 unit=g
